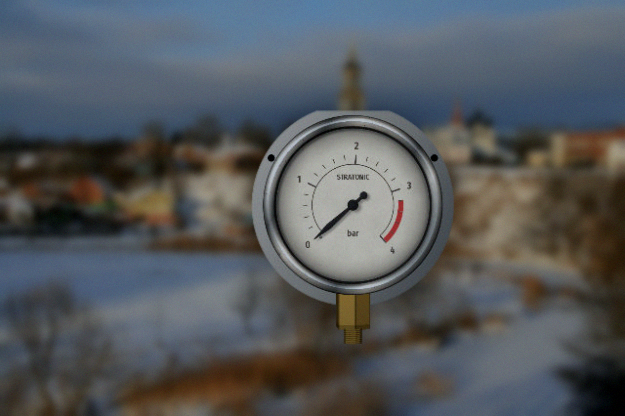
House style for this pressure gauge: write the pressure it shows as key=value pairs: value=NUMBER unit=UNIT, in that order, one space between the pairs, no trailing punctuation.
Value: value=0 unit=bar
